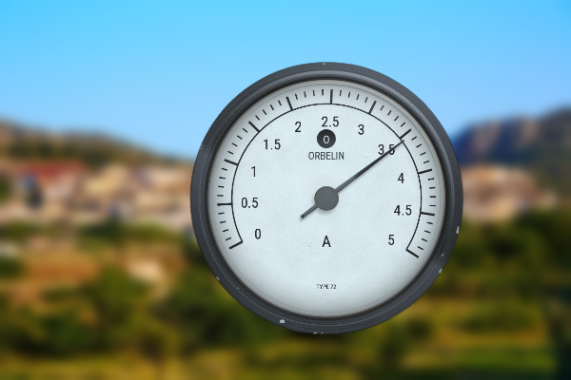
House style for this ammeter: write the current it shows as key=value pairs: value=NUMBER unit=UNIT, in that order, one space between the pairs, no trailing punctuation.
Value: value=3.55 unit=A
